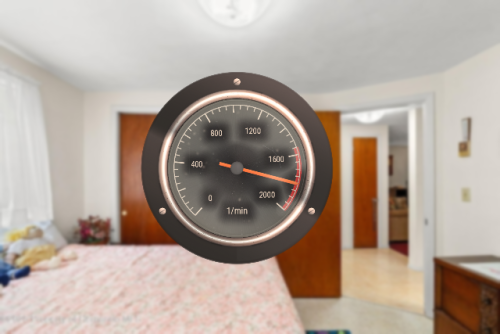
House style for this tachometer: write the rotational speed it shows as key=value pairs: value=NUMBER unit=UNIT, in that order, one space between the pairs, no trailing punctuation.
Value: value=1800 unit=rpm
